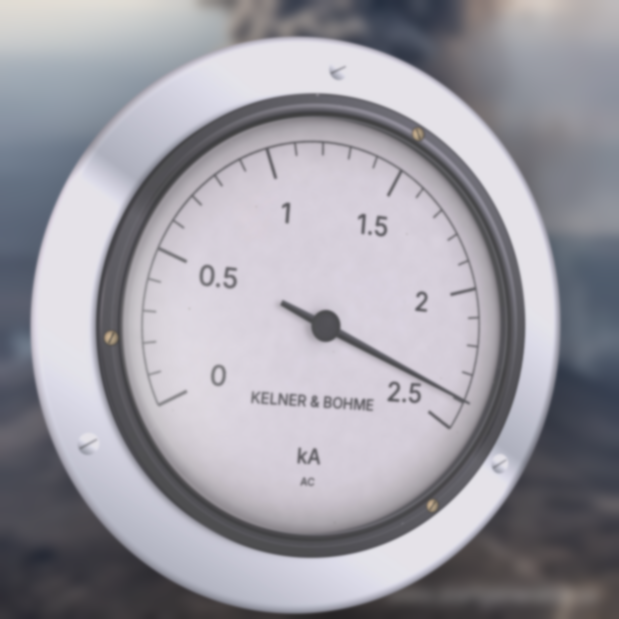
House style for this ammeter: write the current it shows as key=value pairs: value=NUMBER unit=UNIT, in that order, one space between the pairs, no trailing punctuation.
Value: value=2.4 unit=kA
